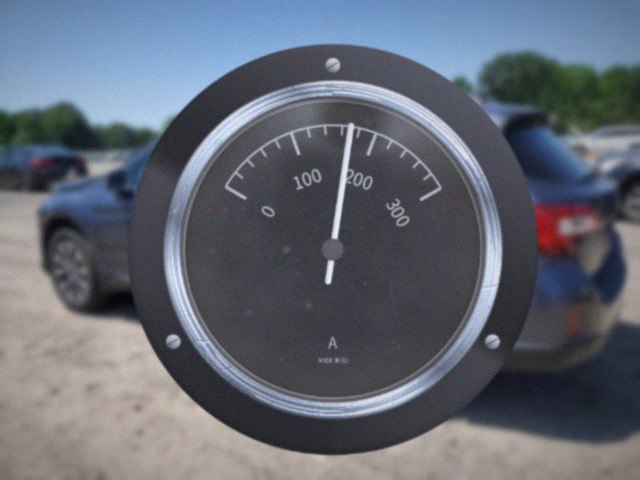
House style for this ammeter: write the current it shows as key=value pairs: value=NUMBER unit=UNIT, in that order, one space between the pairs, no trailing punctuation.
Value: value=170 unit=A
